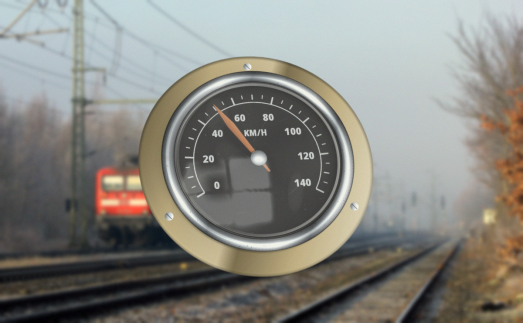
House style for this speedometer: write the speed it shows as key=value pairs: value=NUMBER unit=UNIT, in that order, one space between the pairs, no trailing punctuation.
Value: value=50 unit=km/h
